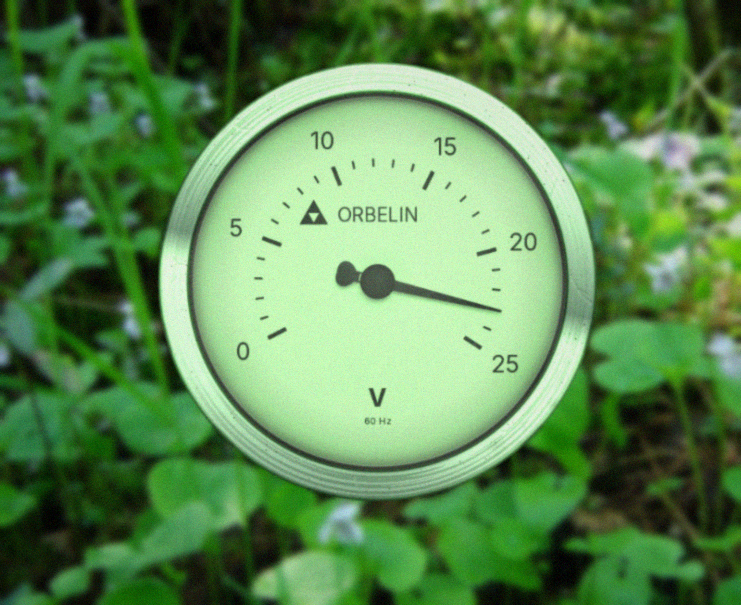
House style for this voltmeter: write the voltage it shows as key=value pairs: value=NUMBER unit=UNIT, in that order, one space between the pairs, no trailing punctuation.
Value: value=23 unit=V
